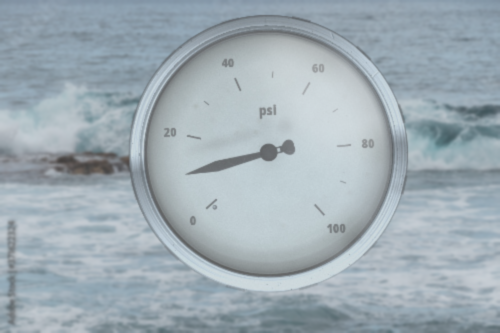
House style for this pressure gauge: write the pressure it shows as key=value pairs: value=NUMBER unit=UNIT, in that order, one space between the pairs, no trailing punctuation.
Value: value=10 unit=psi
